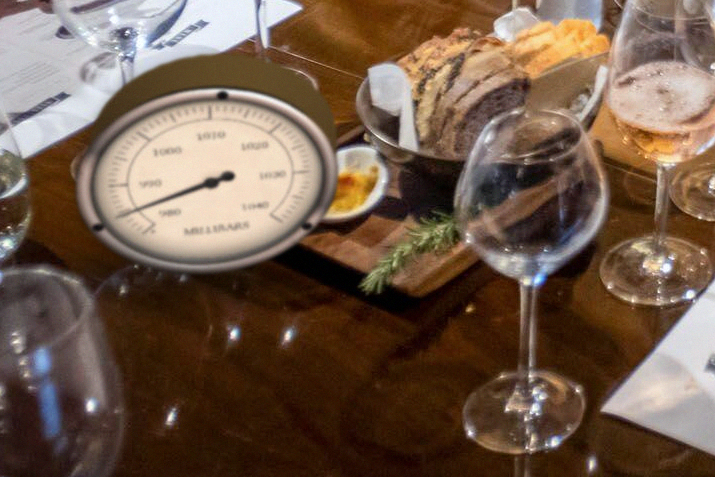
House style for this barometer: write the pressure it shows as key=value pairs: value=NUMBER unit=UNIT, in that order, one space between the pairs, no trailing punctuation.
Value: value=985 unit=mbar
